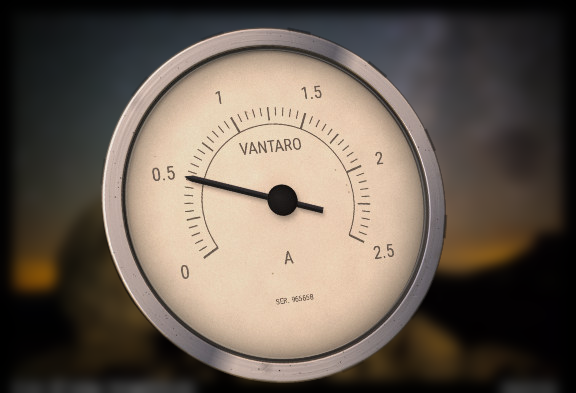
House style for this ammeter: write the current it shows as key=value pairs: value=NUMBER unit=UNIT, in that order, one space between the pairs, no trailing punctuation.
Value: value=0.5 unit=A
